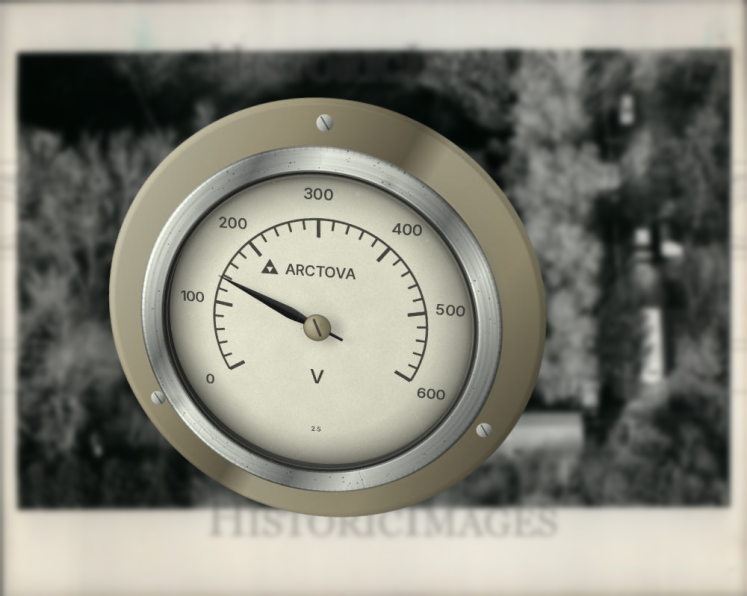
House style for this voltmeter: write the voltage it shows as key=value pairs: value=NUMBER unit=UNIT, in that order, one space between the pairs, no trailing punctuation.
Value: value=140 unit=V
